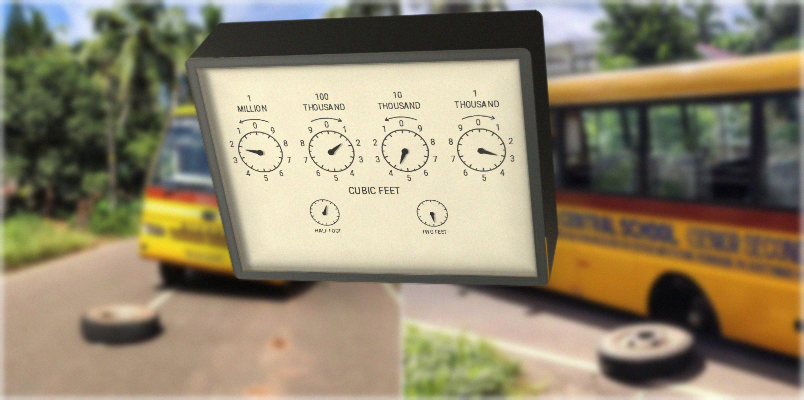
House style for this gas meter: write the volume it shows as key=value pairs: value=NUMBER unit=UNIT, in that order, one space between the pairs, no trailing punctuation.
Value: value=214300 unit=ft³
